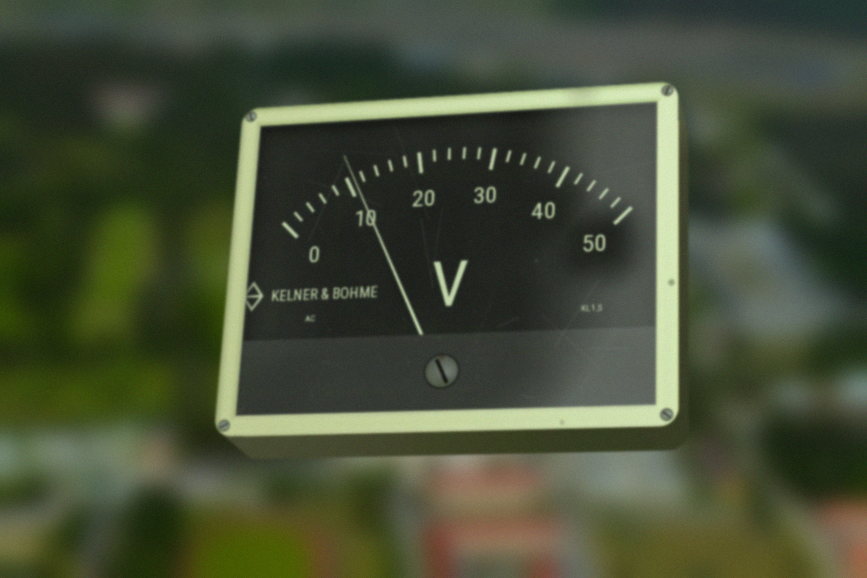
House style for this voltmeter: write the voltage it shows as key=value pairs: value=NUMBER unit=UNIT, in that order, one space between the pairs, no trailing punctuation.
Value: value=11 unit=V
